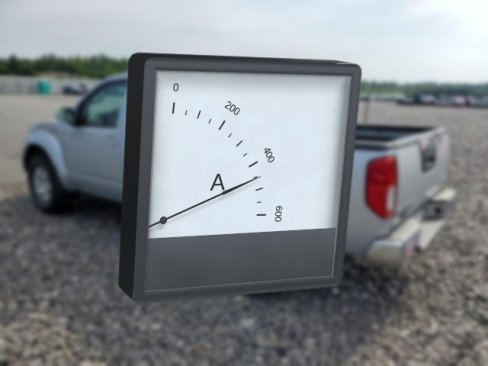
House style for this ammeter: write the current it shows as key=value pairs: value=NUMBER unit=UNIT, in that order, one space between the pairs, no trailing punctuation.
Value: value=450 unit=A
